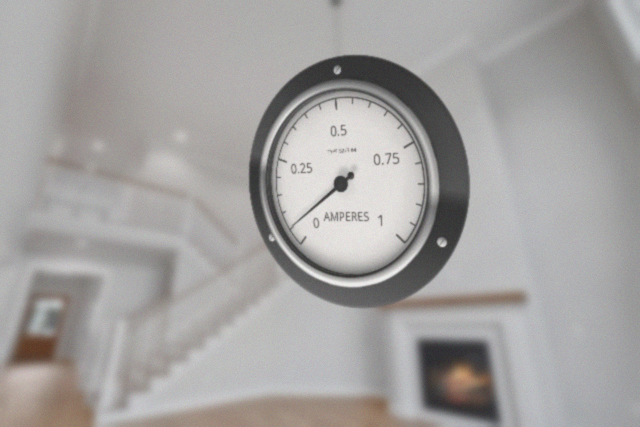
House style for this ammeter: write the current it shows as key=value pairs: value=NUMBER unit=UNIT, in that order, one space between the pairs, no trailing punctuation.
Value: value=0.05 unit=A
